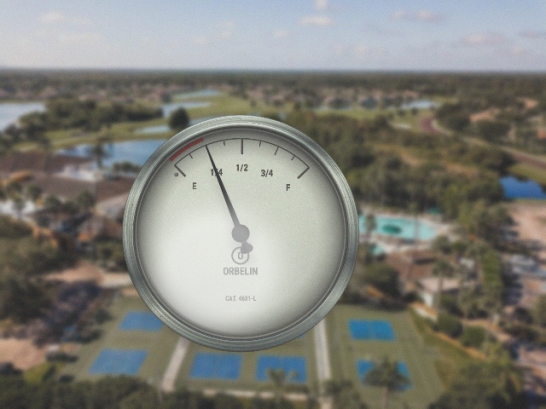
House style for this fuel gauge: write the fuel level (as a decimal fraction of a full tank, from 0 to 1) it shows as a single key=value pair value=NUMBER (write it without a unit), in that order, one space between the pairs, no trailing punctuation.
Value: value=0.25
